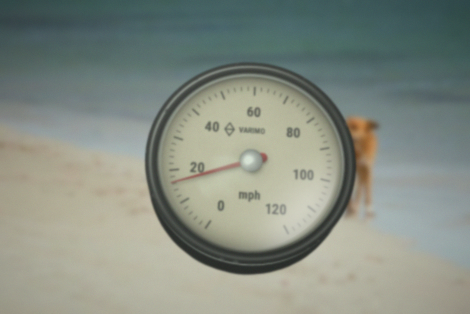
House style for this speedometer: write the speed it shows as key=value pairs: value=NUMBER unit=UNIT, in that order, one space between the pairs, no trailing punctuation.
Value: value=16 unit=mph
